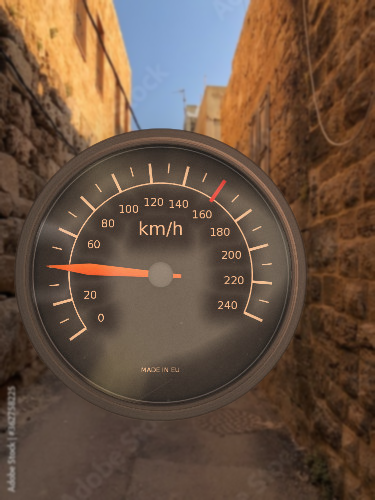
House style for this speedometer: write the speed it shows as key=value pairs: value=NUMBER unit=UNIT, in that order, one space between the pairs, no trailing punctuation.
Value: value=40 unit=km/h
